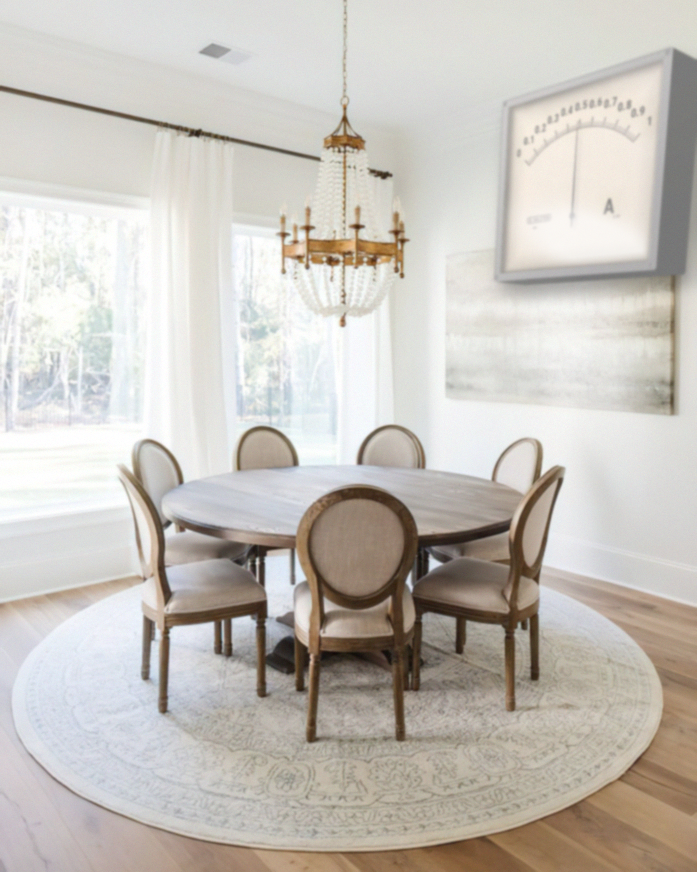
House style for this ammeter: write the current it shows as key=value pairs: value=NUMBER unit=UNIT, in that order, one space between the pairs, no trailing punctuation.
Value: value=0.5 unit=A
